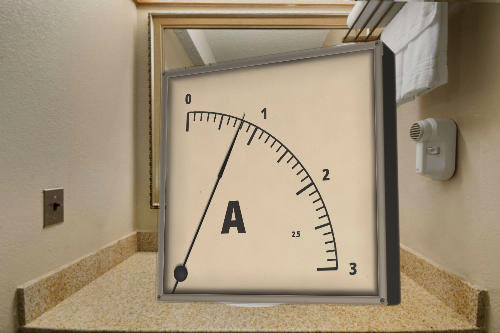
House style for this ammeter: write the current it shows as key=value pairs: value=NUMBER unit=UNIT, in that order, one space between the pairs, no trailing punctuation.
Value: value=0.8 unit=A
